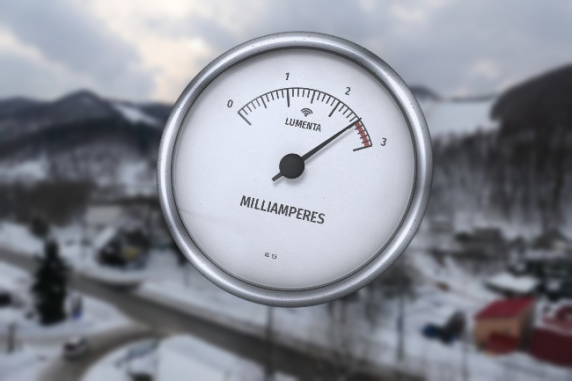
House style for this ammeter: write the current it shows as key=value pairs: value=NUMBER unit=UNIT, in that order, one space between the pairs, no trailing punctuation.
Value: value=2.5 unit=mA
